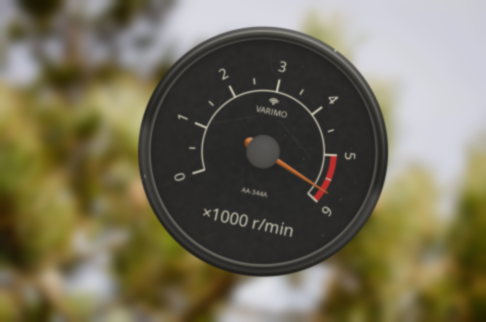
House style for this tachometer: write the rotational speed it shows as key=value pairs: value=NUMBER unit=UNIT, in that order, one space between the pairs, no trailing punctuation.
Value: value=5750 unit=rpm
